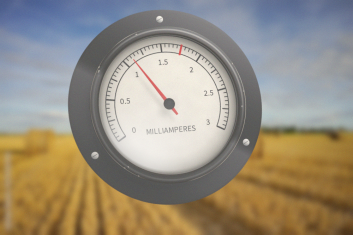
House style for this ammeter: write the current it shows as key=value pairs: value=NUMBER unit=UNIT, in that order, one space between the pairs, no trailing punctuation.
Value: value=1.1 unit=mA
